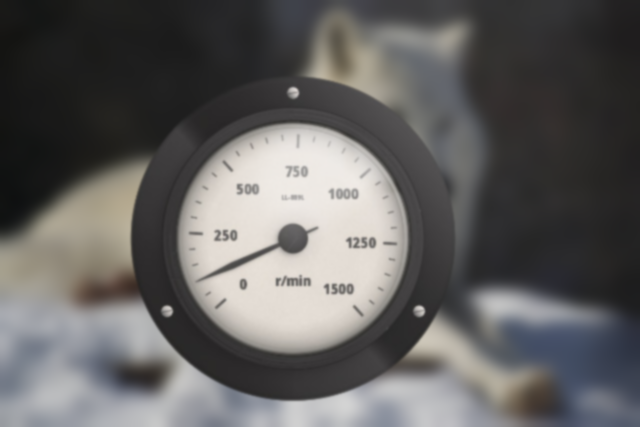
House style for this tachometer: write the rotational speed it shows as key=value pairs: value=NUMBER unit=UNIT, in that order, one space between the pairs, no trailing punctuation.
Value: value=100 unit=rpm
